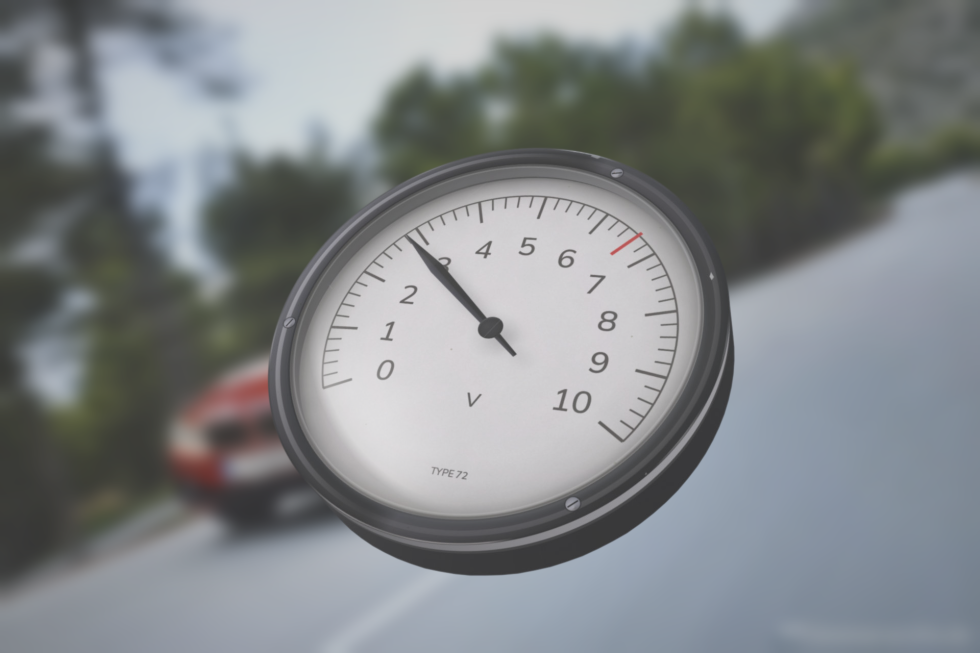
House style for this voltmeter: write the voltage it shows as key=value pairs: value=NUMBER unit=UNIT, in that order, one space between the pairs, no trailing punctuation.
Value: value=2.8 unit=V
